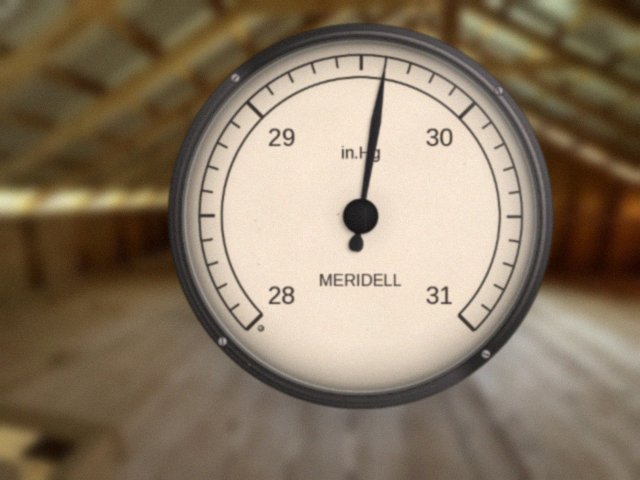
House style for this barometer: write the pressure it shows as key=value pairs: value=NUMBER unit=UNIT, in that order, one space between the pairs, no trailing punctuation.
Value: value=29.6 unit=inHg
